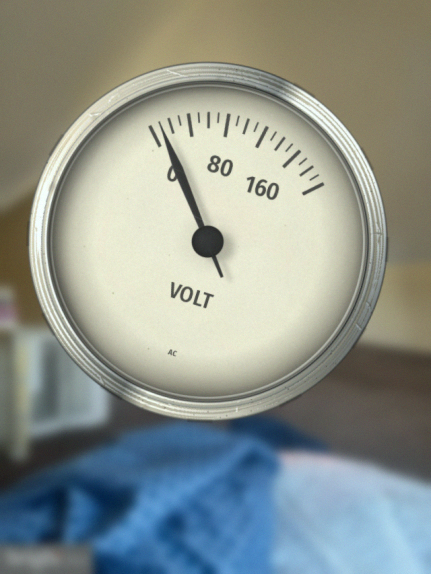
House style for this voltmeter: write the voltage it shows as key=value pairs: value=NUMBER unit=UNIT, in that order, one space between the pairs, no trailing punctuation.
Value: value=10 unit=V
